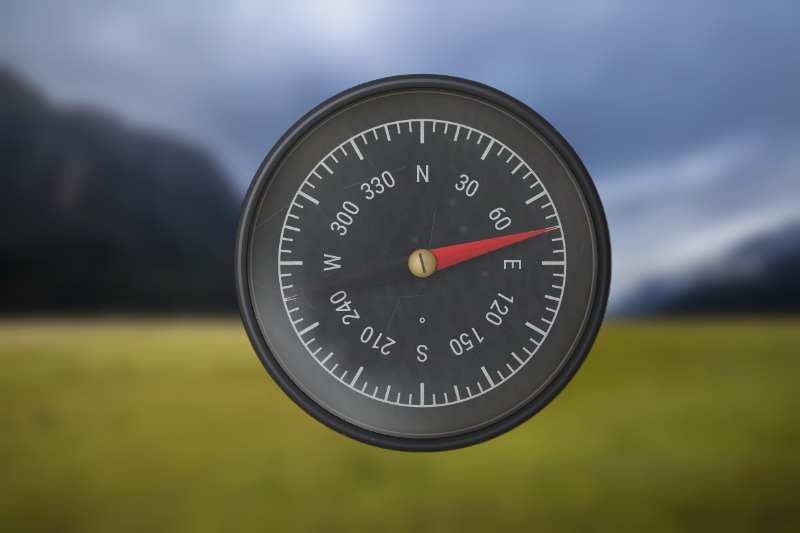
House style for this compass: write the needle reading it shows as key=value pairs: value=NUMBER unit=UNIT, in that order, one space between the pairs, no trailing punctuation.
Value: value=75 unit=°
